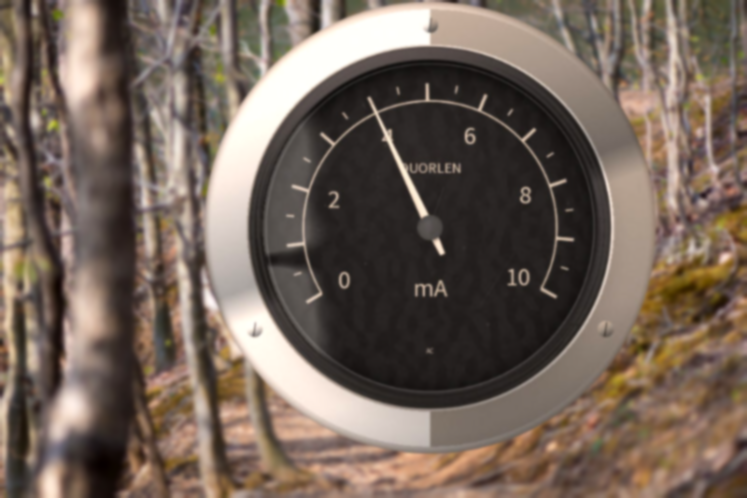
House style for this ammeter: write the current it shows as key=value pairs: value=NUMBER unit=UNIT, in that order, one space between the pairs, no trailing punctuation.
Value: value=4 unit=mA
